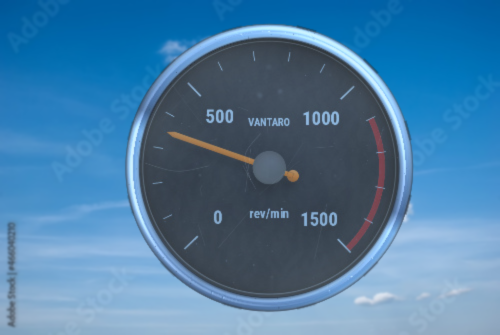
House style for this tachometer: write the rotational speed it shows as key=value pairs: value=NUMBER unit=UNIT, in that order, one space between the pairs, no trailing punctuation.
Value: value=350 unit=rpm
